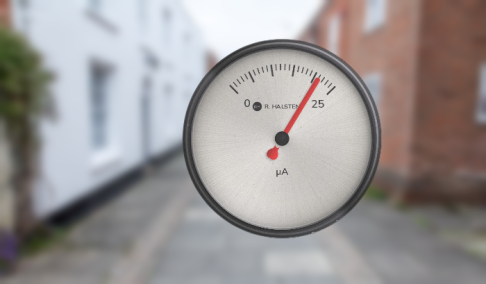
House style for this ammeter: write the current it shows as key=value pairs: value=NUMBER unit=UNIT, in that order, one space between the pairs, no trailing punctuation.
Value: value=21 unit=µA
